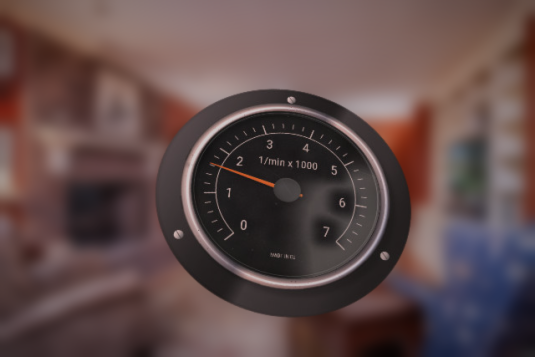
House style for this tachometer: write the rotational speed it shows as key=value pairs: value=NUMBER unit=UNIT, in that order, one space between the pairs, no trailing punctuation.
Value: value=1600 unit=rpm
